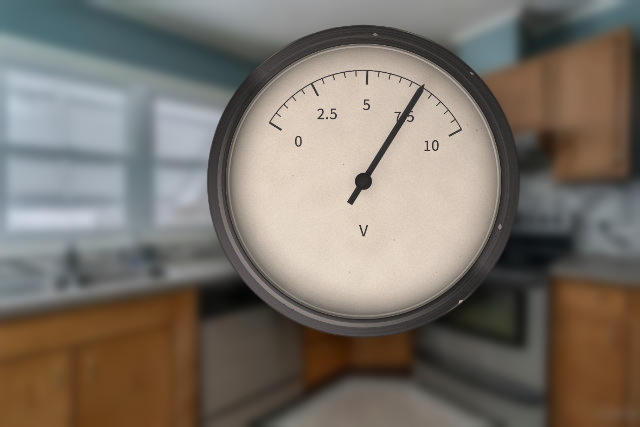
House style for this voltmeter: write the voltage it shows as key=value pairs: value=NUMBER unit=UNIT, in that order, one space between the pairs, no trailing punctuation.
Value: value=7.5 unit=V
